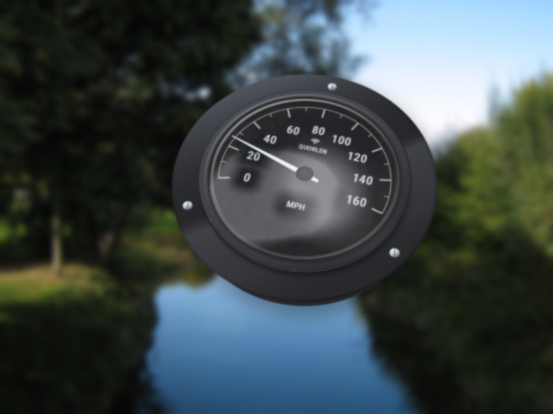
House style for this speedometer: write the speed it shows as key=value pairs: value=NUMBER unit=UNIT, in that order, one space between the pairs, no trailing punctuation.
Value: value=25 unit=mph
